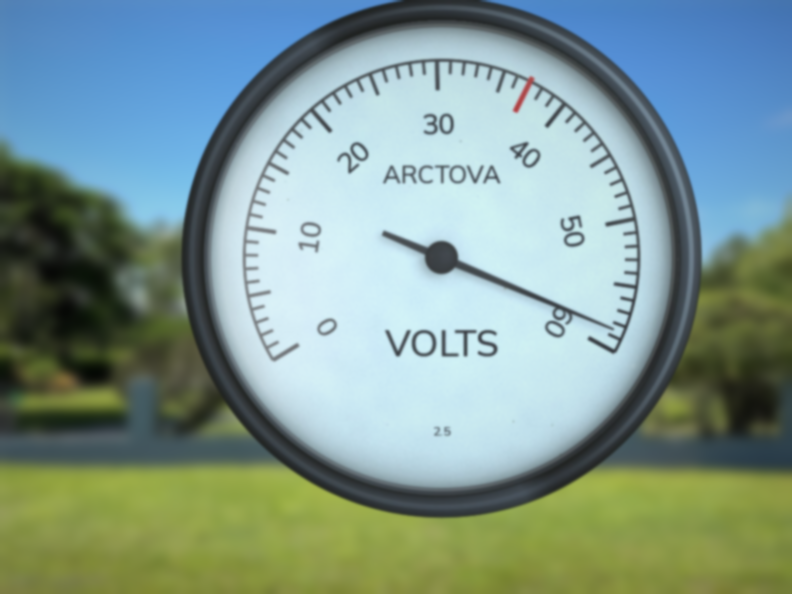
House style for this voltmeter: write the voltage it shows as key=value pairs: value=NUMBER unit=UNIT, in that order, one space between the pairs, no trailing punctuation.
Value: value=58.5 unit=V
